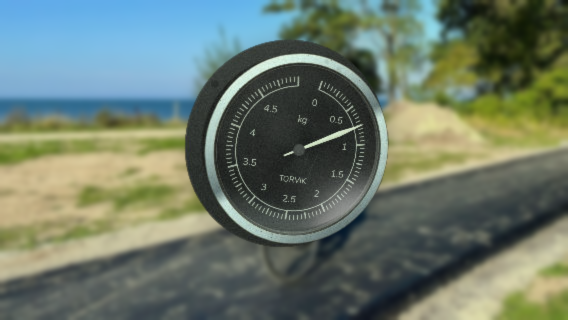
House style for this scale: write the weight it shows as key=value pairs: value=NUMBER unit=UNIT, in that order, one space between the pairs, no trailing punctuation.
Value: value=0.75 unit=kg
